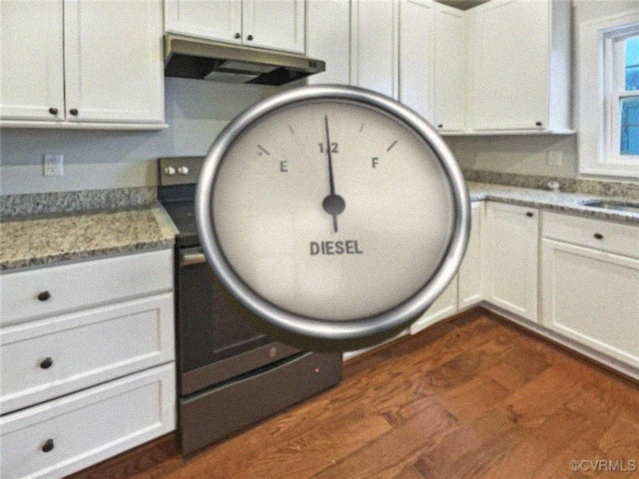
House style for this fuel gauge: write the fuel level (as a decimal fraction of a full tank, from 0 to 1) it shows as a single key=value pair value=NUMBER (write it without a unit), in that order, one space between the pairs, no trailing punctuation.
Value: value=0.5
